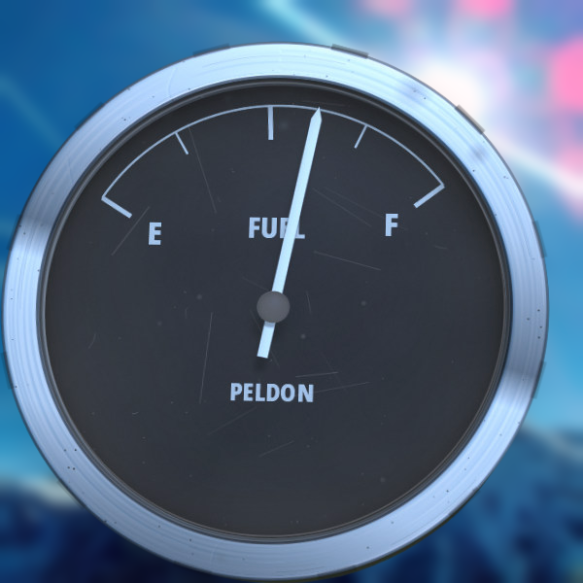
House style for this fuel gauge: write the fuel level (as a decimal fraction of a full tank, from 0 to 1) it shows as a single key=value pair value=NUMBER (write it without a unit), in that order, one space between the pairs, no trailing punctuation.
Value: value=0.625
